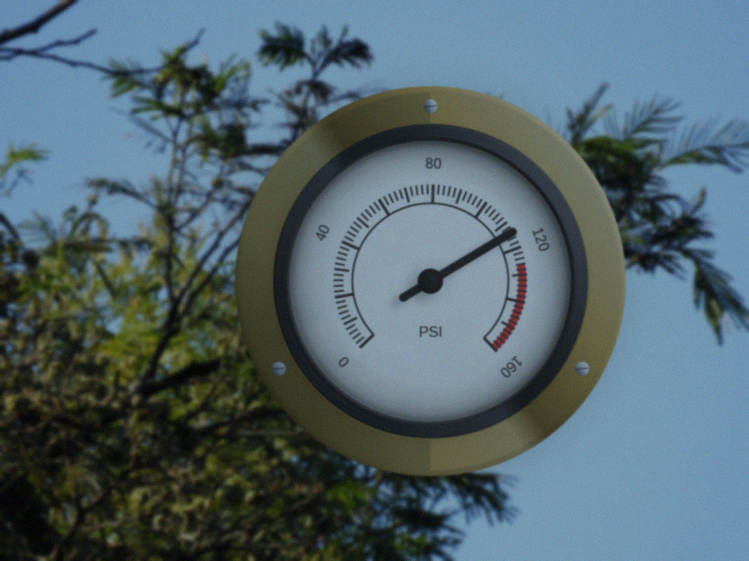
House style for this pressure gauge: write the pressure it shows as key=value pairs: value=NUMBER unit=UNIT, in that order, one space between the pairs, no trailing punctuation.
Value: value=114 unit=psi
